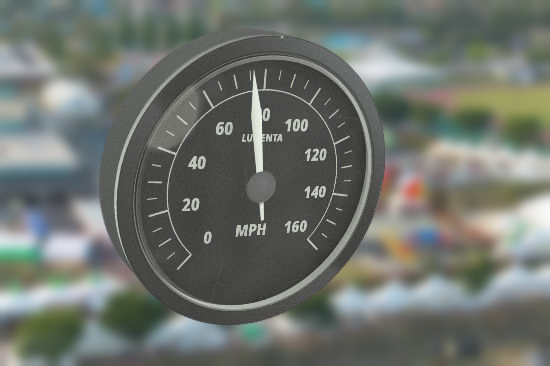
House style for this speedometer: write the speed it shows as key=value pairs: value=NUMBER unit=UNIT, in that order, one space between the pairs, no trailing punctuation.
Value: value=75 unit=mph
